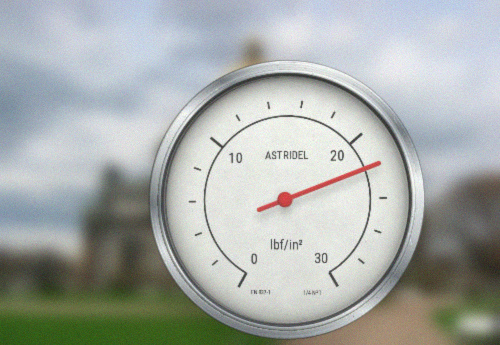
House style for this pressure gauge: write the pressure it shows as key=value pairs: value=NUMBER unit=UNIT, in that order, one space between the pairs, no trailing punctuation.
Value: value=22 unit=psi
